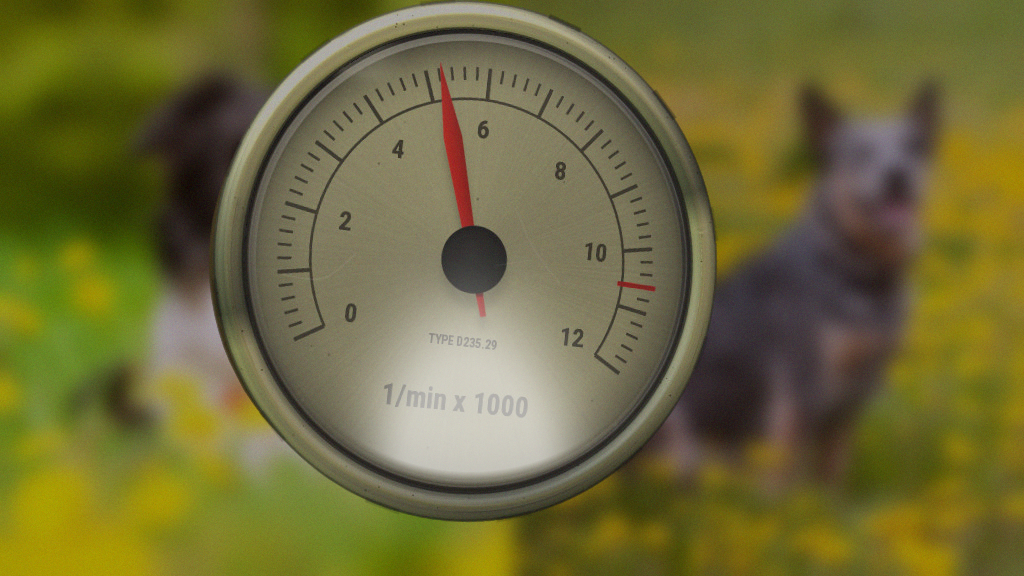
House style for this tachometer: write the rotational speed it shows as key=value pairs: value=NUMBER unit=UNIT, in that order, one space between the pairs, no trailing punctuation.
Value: value=5200 unit=rpm
